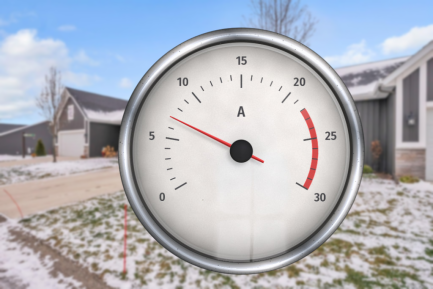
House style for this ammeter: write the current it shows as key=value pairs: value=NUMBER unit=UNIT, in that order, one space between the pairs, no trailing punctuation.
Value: value=7 unit=A
